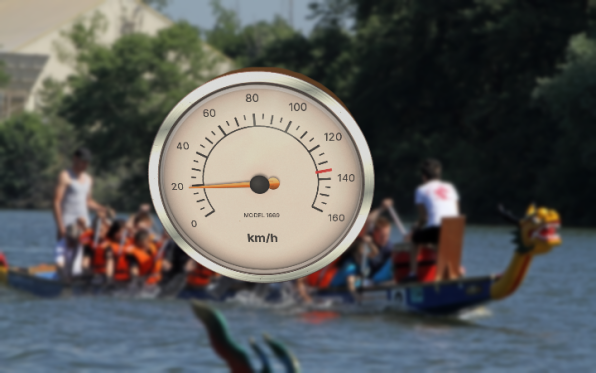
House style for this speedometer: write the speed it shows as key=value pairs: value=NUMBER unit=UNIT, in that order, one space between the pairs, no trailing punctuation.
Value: value=20 unit=km/h
